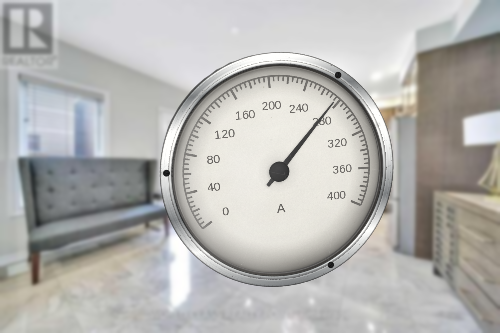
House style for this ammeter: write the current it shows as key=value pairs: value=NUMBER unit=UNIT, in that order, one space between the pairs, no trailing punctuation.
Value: value=275 unit=A
